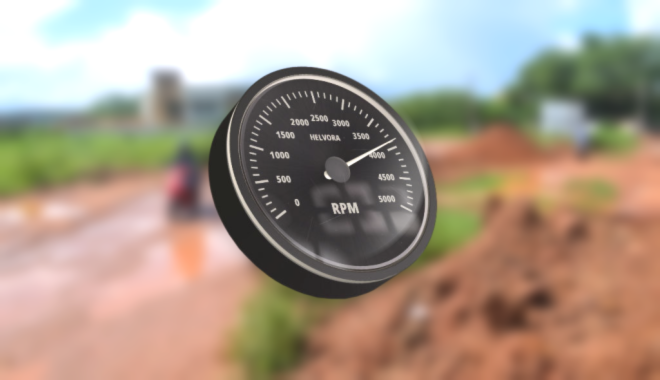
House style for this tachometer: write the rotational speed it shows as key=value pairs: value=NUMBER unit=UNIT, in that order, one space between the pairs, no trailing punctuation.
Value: value=3900 unit=rpm
